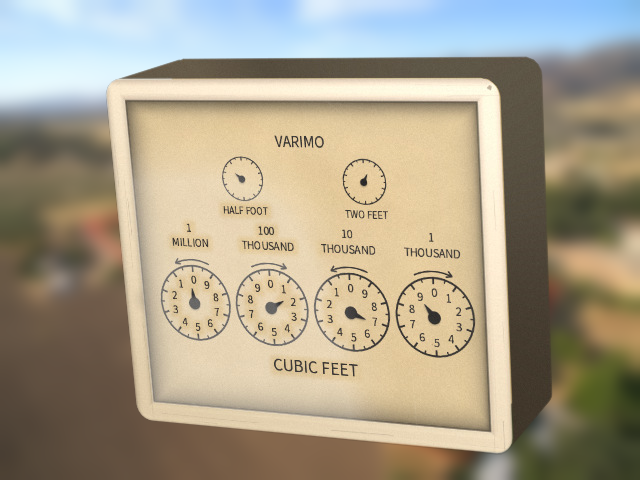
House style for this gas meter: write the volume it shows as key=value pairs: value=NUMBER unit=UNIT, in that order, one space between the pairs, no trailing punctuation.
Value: value=16900 unit=ft³
